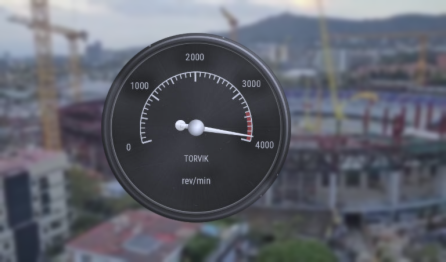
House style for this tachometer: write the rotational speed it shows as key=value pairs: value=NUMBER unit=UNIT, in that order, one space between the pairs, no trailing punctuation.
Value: value=3900 unit=rpm
